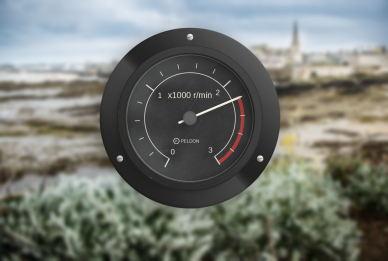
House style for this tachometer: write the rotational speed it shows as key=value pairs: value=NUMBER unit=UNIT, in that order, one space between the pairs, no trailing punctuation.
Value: value=2200 unit=rpm
